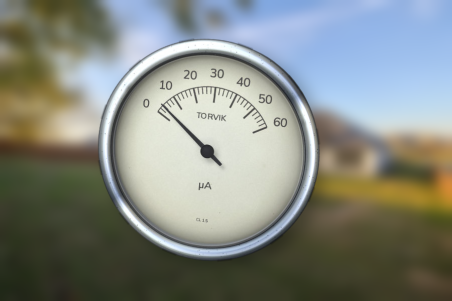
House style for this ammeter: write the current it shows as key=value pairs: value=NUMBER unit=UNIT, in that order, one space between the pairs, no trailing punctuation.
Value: value=4 unit=µA
